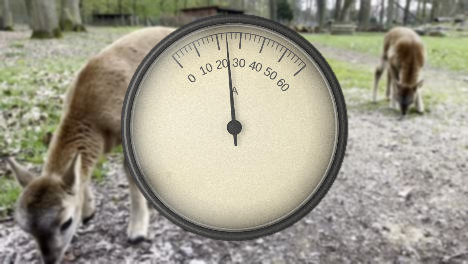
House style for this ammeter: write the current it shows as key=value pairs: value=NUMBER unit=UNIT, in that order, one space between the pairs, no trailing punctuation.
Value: value=24 unit=A
